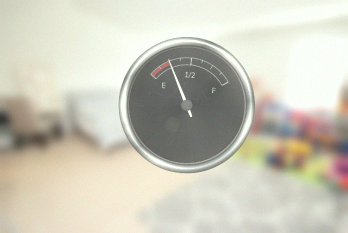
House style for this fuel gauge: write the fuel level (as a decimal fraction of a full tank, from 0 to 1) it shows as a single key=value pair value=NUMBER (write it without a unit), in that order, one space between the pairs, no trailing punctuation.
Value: value=0.25
